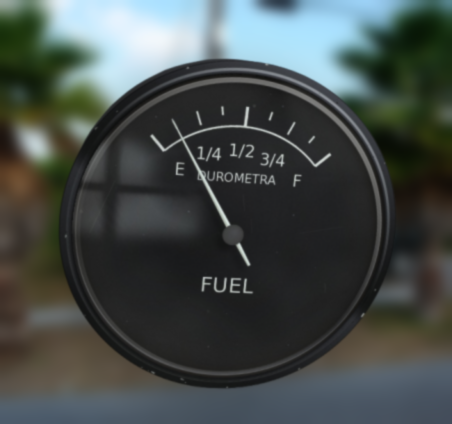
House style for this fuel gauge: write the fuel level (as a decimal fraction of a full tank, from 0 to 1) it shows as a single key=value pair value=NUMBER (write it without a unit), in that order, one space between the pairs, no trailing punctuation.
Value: value=0.125
